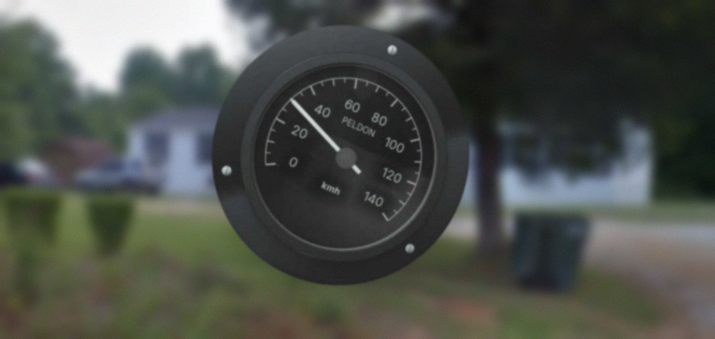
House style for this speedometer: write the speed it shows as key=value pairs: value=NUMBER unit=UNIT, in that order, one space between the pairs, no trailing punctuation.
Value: value=30 unit=km/h
